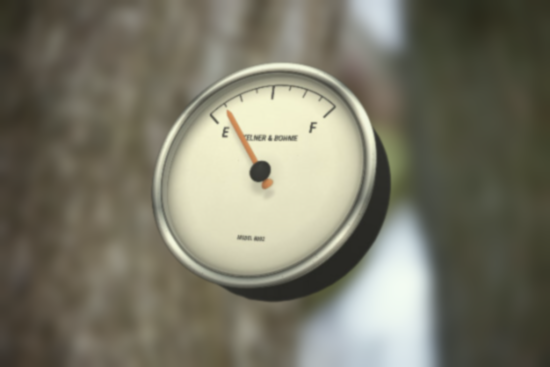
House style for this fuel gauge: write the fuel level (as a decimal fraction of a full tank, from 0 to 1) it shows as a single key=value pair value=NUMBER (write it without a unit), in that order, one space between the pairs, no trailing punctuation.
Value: value=0.125
